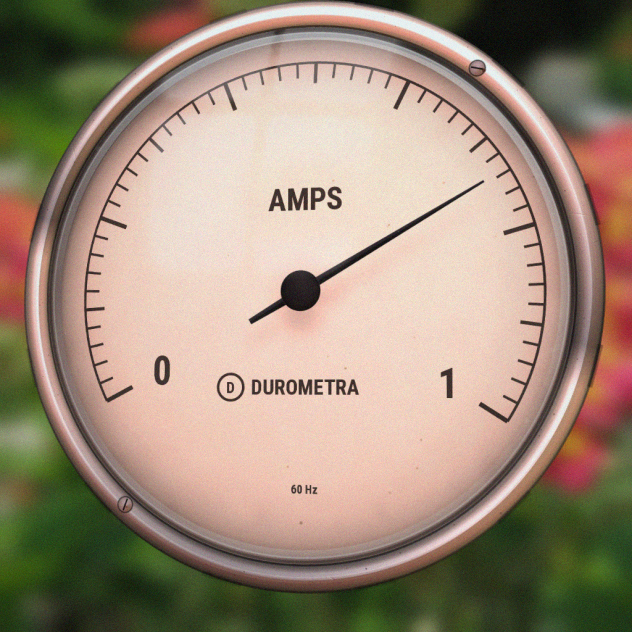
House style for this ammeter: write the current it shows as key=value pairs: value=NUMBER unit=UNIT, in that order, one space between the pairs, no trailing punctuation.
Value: value=0.74 unit=A
